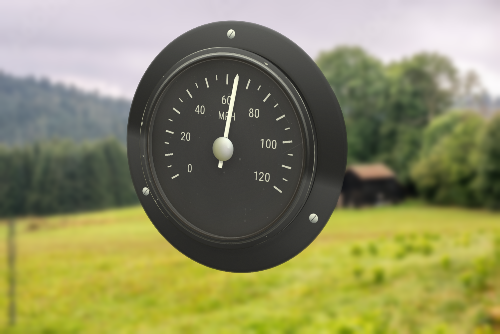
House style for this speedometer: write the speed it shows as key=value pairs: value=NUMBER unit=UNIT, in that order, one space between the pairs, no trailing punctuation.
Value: value=65 unit=mph
